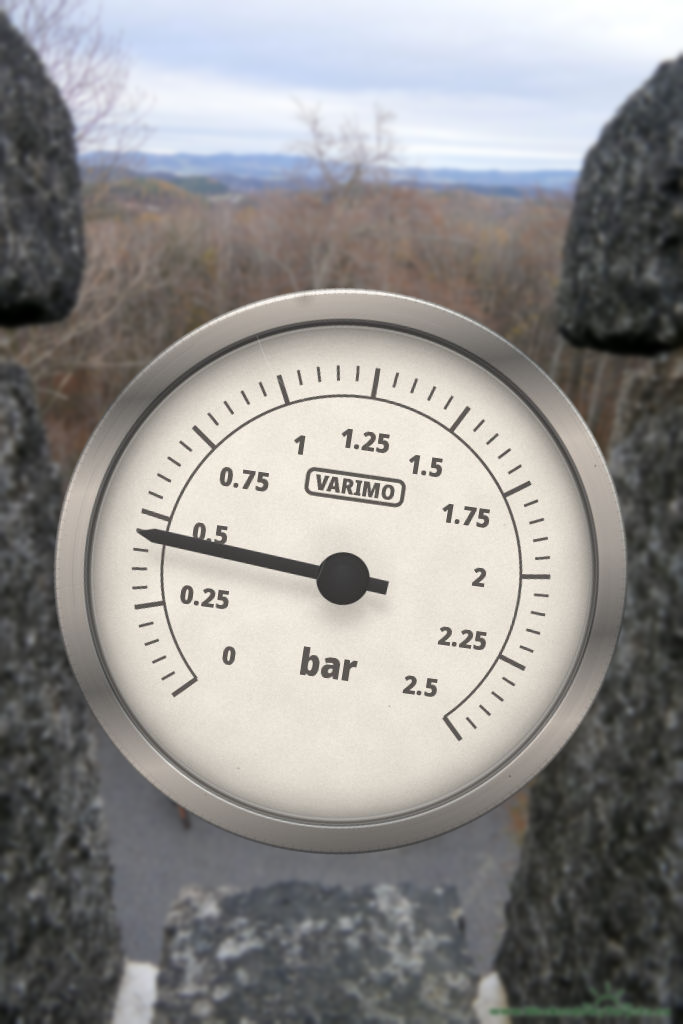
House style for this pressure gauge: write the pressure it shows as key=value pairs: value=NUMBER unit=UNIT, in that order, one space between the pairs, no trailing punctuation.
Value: value=0.45 unit=bar
